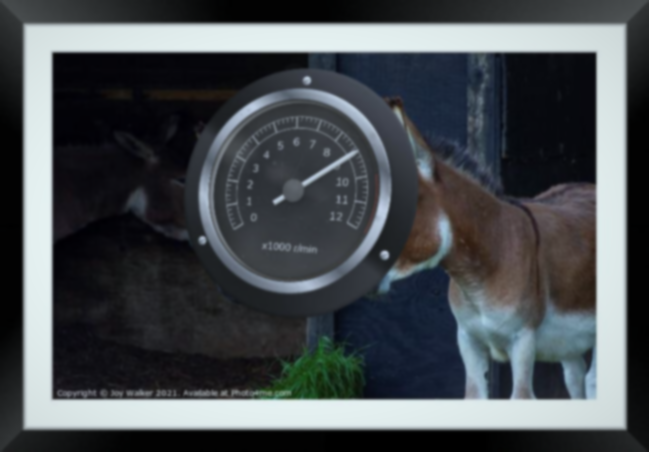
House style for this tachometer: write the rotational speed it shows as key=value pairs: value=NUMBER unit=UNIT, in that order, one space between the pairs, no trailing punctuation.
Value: value=9000 unit=rpm
